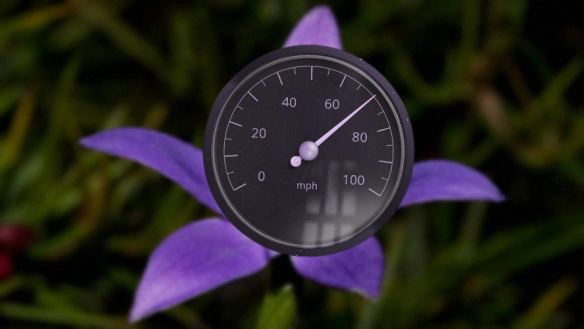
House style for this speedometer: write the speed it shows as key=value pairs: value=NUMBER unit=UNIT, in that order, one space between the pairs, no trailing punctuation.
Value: value=70 unit=mph
